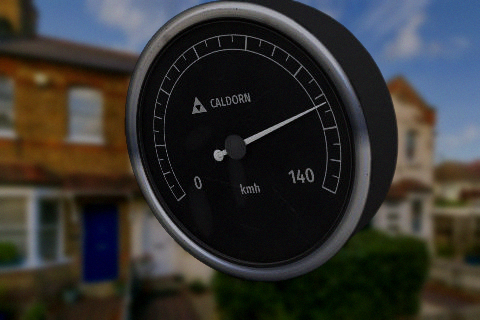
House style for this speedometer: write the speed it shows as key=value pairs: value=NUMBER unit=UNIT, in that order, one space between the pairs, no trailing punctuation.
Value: value=112.5 unit=km/h
